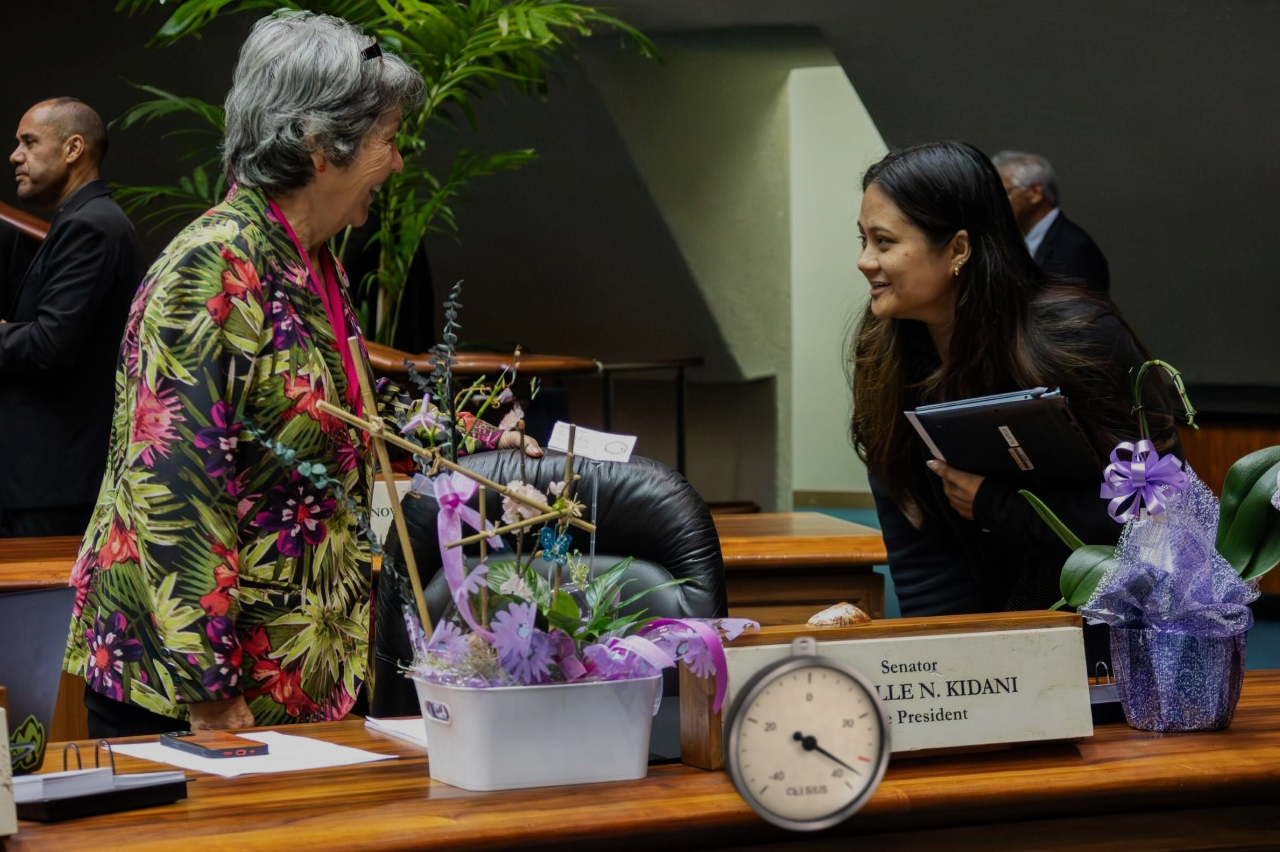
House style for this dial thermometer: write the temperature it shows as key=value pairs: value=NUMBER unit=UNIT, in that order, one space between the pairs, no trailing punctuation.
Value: value=36 unit=°C
